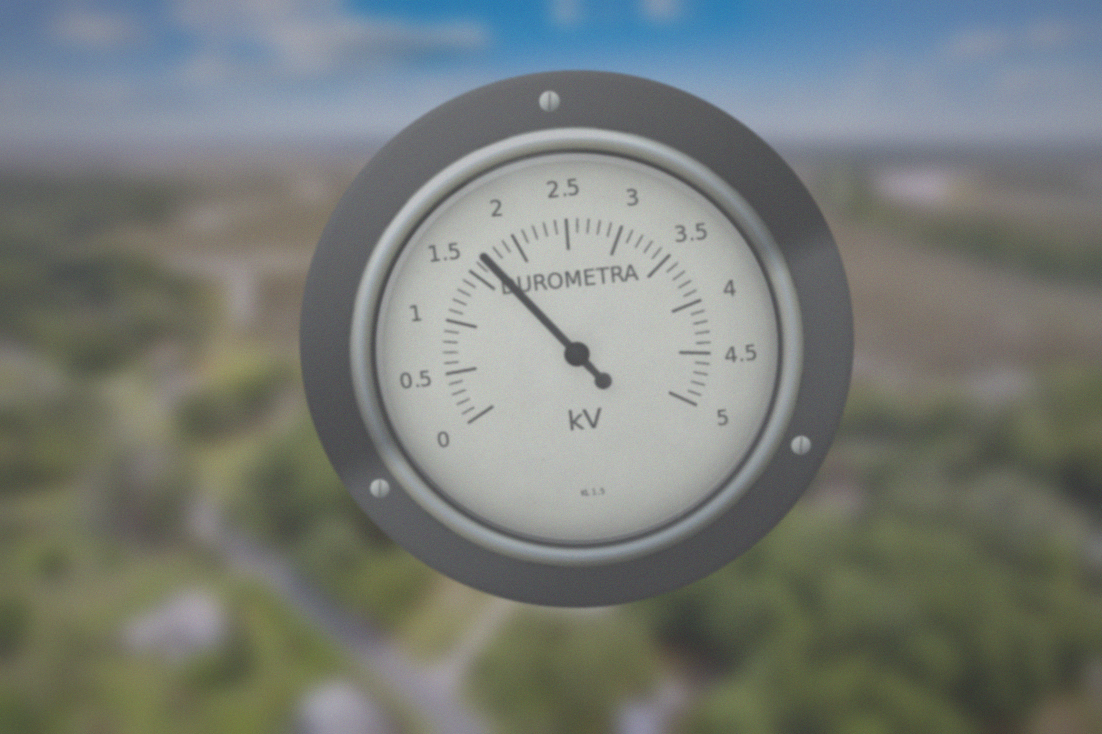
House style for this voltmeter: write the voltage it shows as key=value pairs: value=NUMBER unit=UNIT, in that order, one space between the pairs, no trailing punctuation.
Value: value=1.7 unit=kV
